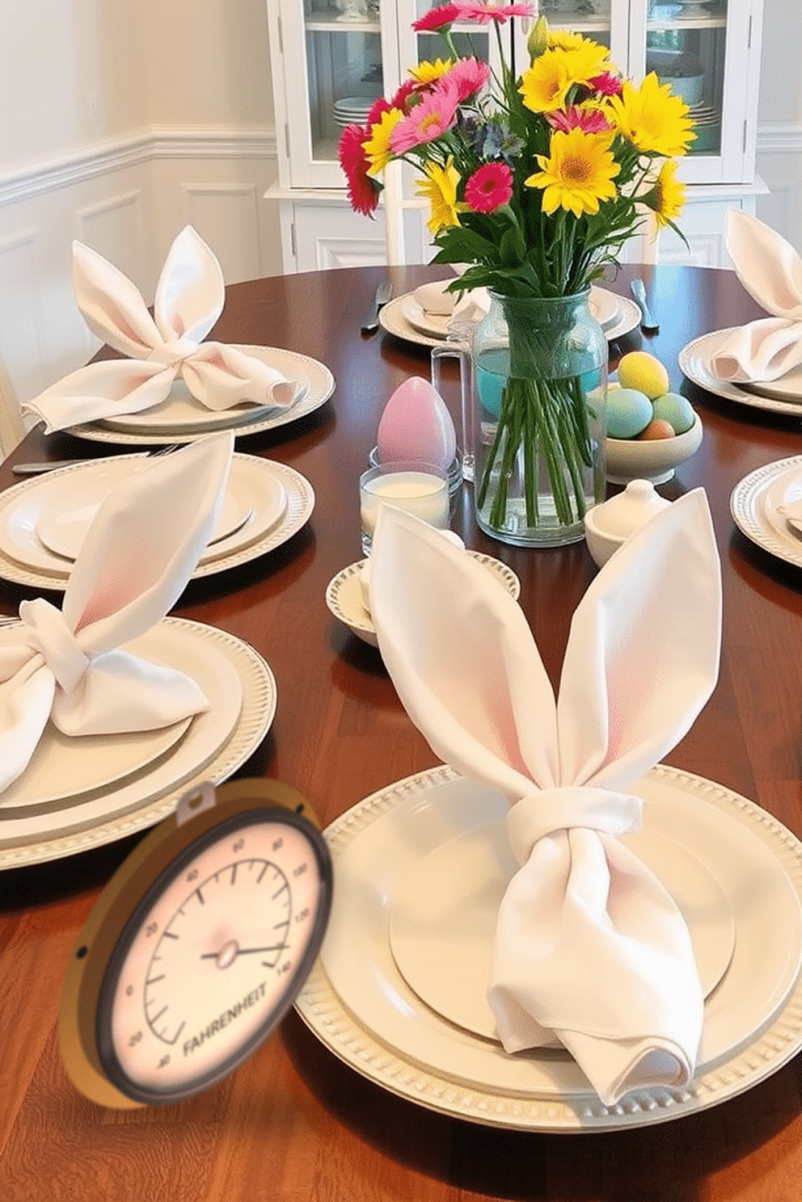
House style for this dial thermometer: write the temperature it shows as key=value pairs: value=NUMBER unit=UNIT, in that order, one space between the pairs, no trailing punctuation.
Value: value=130 unit=°F
